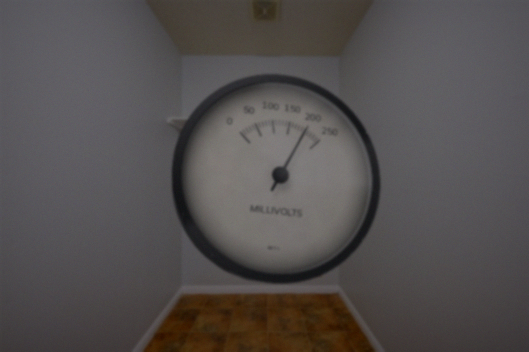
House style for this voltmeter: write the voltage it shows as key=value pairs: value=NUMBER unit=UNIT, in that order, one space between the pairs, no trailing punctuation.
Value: value=200 unit=mV
